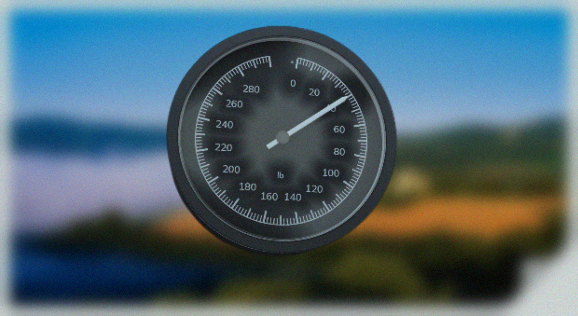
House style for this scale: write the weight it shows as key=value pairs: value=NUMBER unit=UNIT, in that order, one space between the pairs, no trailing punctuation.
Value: value=40 unit=lb
